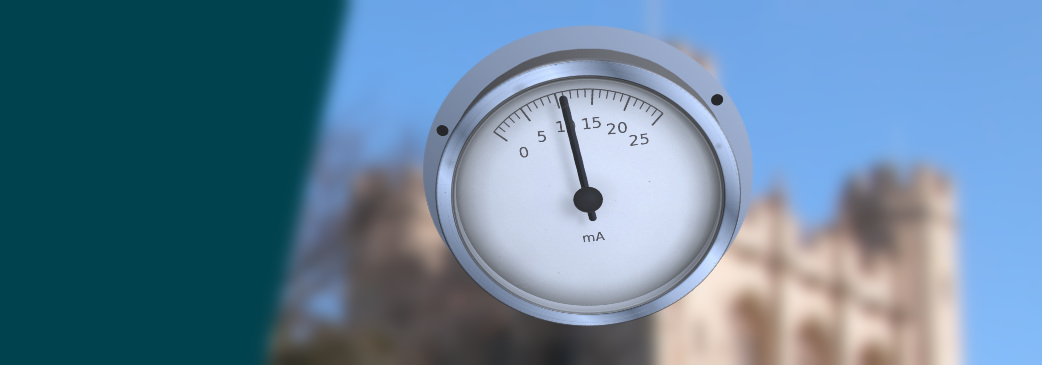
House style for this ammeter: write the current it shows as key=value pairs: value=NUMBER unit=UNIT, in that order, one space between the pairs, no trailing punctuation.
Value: value=11 unit=mA
